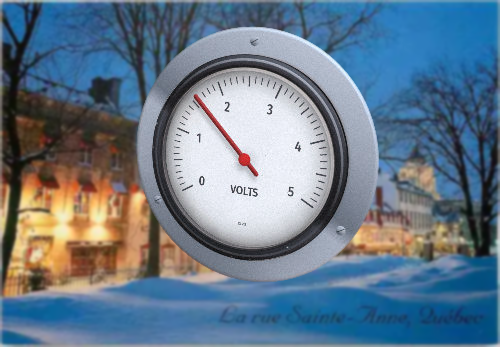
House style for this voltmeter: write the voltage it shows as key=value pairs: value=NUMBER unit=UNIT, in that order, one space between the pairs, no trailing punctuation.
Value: value=1.6 unit=V
